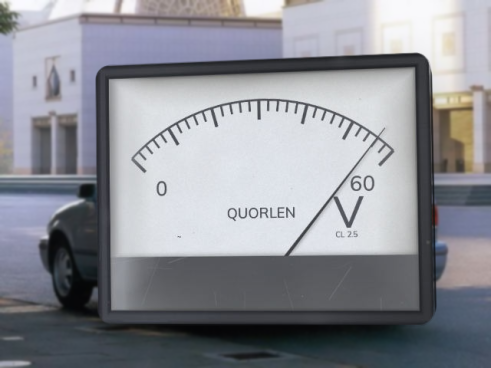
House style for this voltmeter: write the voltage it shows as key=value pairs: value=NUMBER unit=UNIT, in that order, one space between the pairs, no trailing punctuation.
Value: value=56 unit=V
